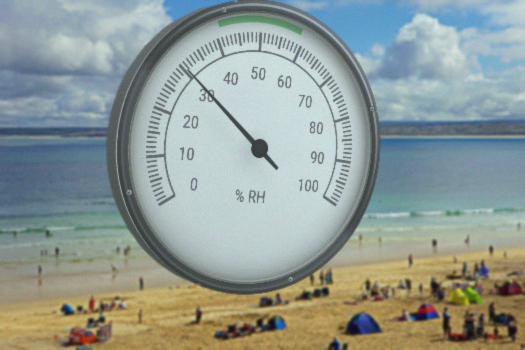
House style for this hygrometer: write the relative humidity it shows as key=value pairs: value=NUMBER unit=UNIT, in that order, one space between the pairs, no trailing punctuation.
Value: value=30 unit=%
